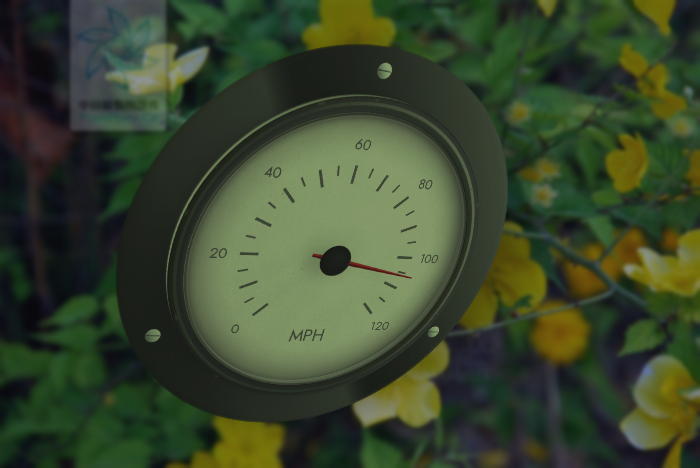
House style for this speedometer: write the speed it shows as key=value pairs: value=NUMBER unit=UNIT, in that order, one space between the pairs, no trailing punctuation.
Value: value=105 unit=mph
